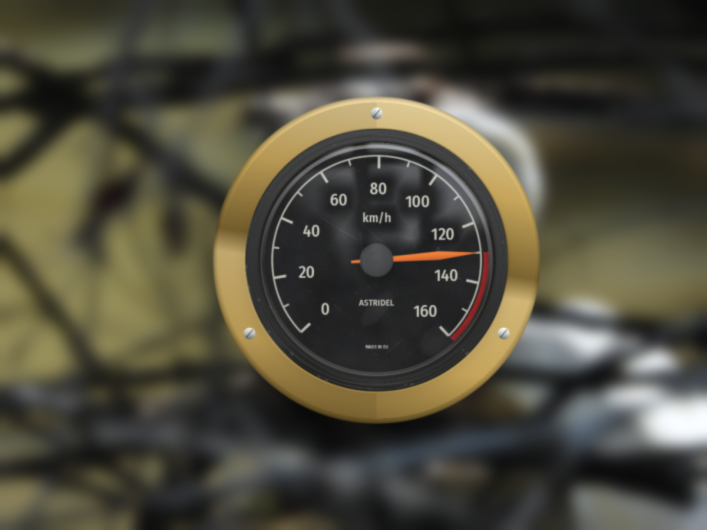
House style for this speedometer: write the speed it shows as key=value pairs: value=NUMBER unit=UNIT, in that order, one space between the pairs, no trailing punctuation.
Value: value=130 unit=km/h
